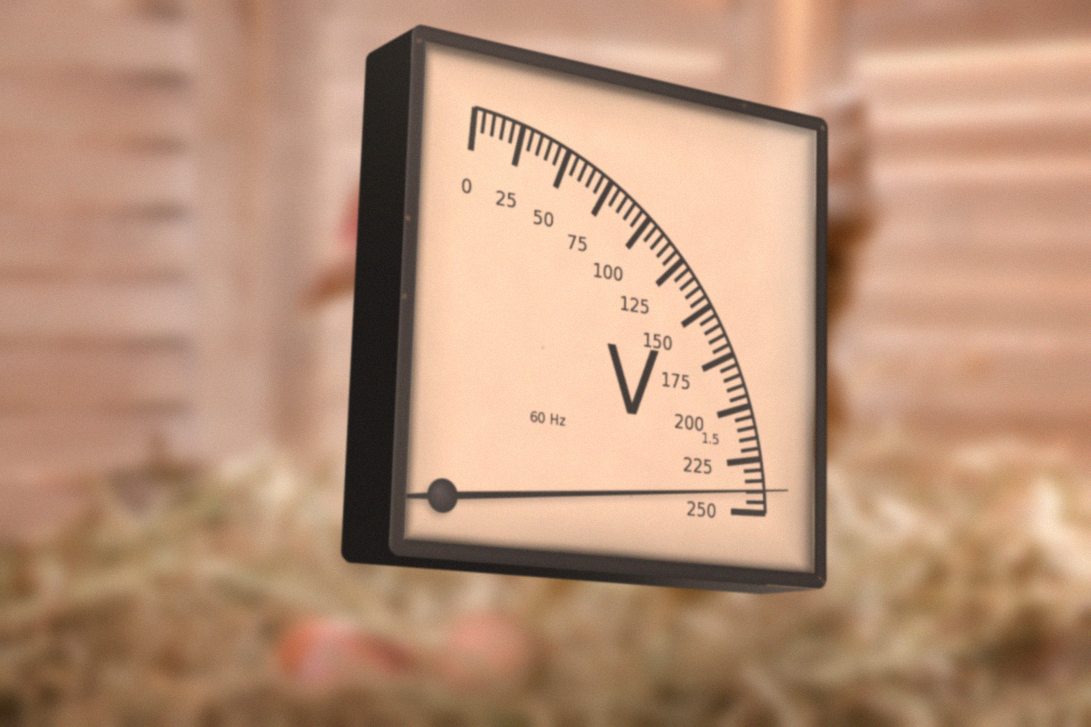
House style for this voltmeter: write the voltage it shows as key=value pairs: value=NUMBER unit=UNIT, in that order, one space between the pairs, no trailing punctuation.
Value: value=240 unit=V
